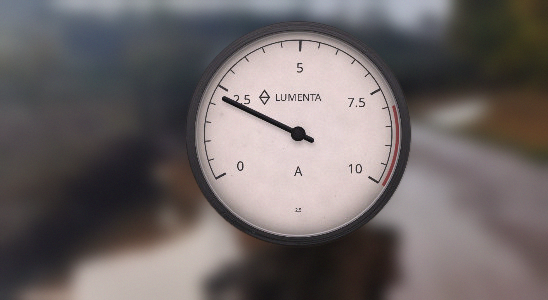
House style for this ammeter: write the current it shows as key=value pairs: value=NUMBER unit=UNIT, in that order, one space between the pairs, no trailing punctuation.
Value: value=2.25 unit=A
